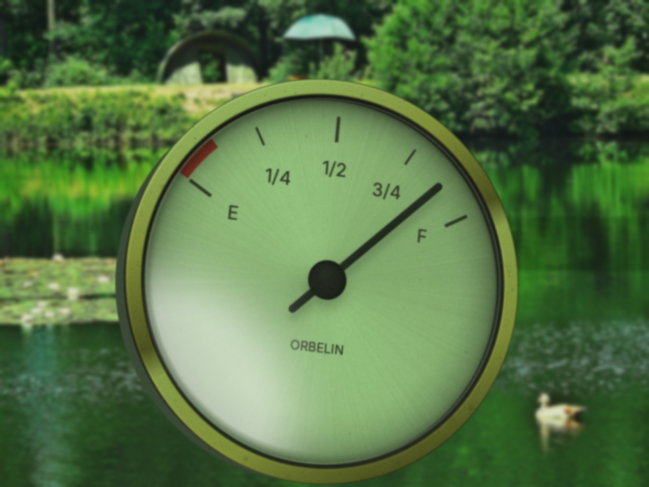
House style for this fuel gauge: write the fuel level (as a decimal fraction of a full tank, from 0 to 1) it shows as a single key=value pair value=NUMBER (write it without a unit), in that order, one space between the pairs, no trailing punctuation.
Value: value=0.875
